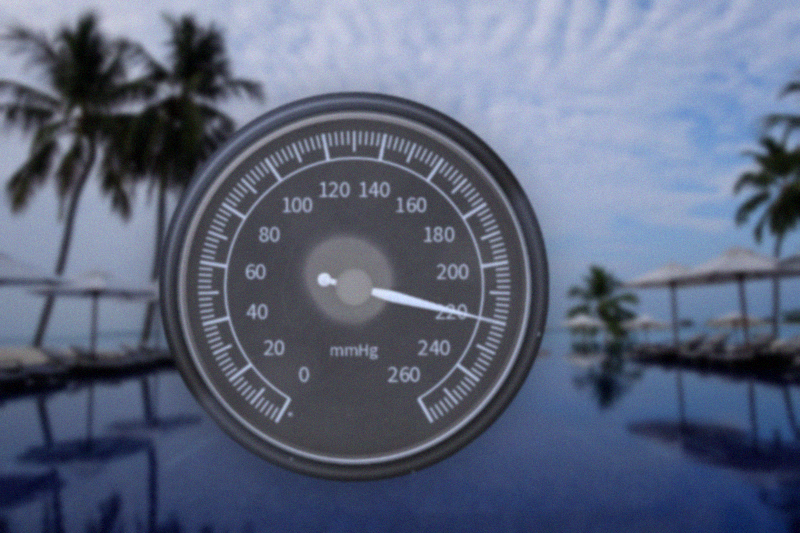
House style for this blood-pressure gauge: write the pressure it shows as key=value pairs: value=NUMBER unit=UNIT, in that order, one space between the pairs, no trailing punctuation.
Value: value=220 unit=mmHg
